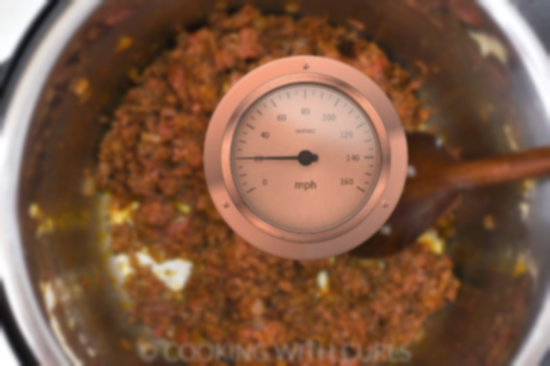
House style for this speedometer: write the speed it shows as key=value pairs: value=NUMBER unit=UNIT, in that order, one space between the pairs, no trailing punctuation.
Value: value=20 unit=mph
